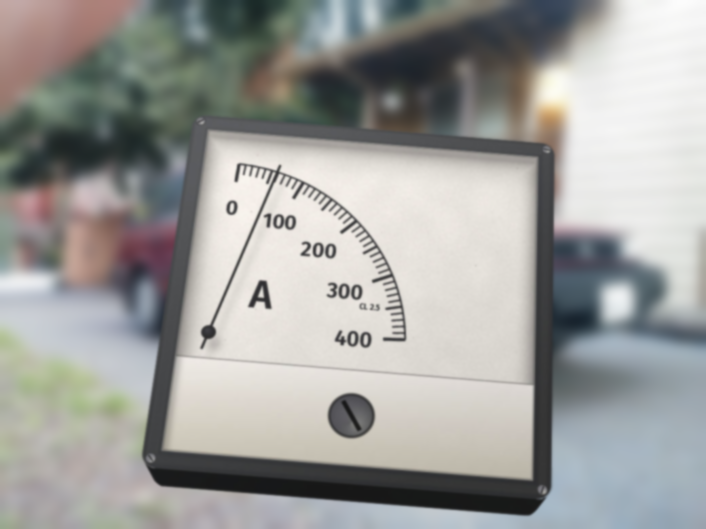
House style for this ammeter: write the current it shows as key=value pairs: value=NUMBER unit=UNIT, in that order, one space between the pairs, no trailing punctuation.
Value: value=60 unit=A
